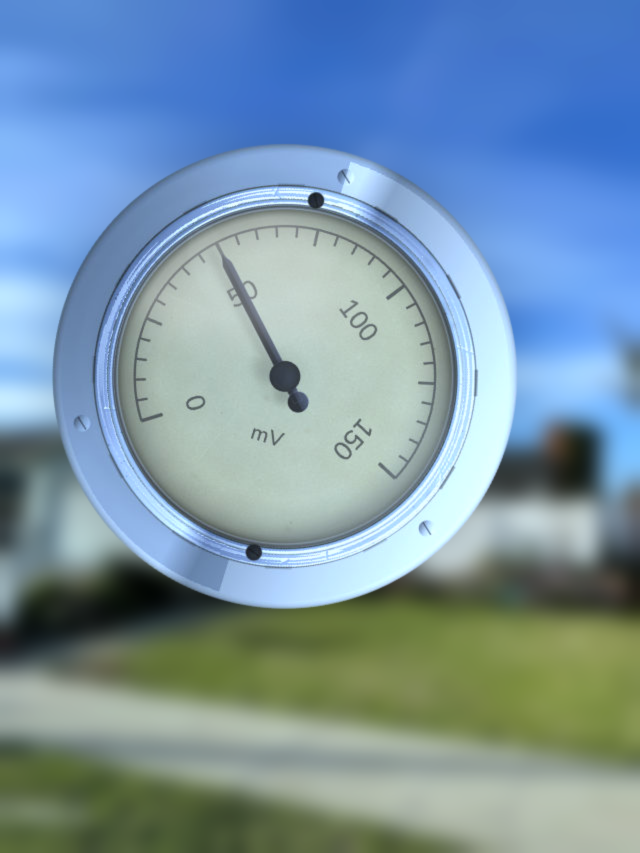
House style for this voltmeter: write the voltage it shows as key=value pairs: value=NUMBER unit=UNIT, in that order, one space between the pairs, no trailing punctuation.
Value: value=50 unit=mV
